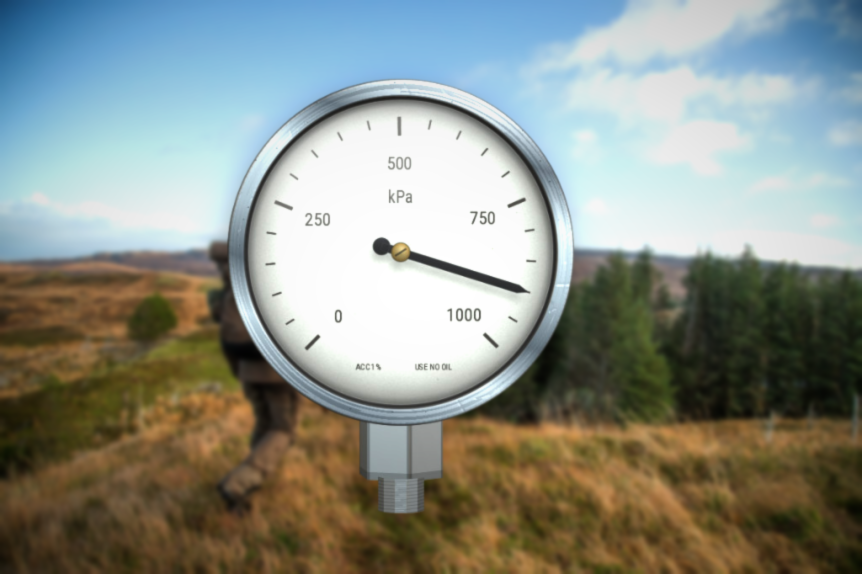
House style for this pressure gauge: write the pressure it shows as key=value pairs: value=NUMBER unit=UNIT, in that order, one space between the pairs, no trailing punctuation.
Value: value=900 unit=kPa
